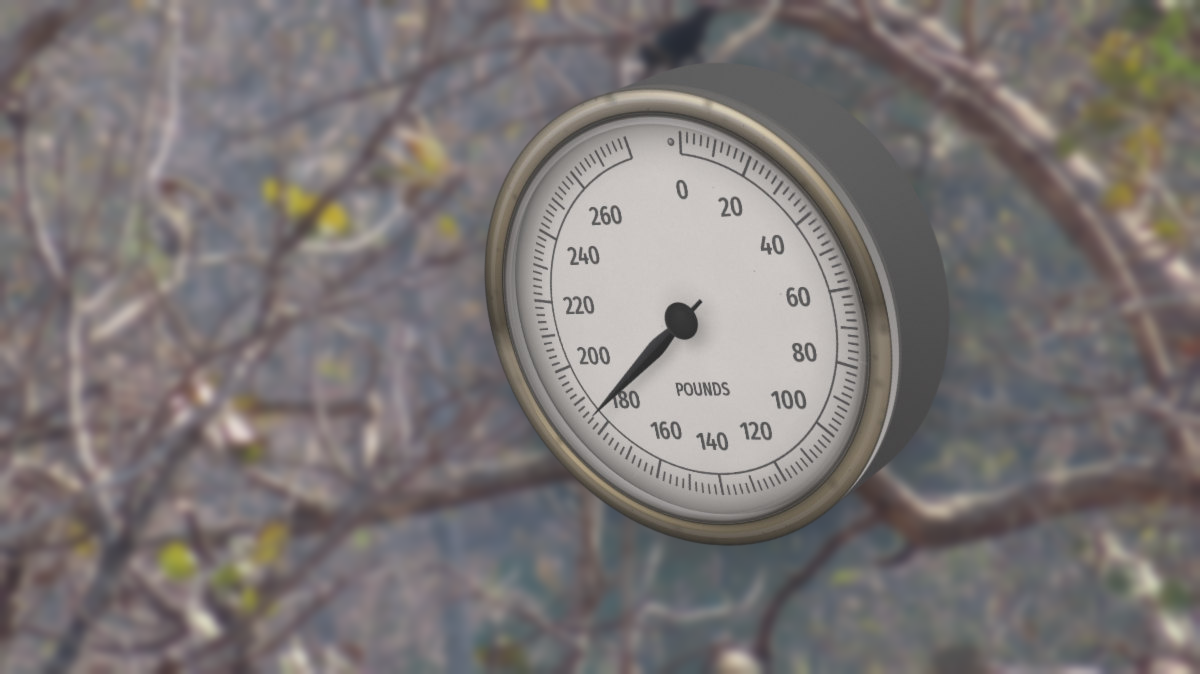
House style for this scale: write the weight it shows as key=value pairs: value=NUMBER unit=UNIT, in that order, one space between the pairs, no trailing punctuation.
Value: value=184 unit=lb
